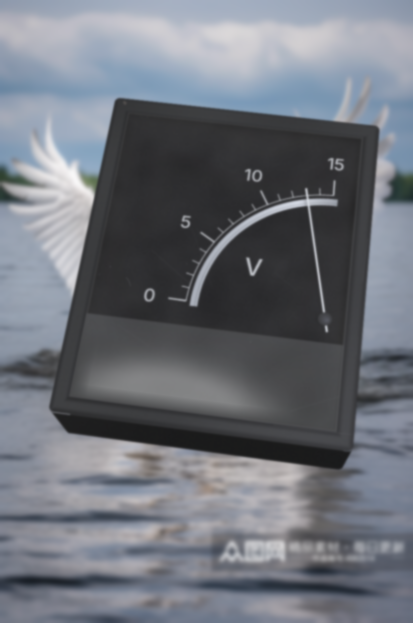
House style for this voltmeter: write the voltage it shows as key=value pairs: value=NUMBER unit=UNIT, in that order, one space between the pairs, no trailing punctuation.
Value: value=13 unit=V
